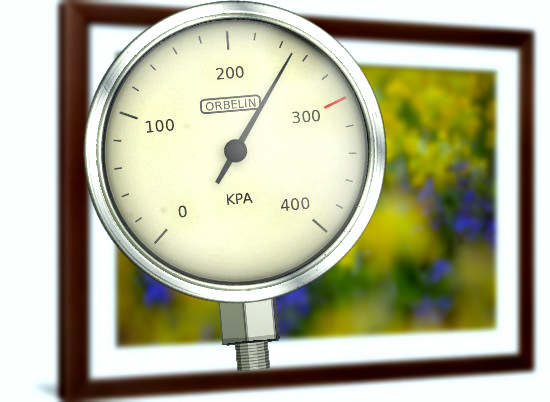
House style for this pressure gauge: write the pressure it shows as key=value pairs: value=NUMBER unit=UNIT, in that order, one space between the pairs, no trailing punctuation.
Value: value=250 unit=kPa
